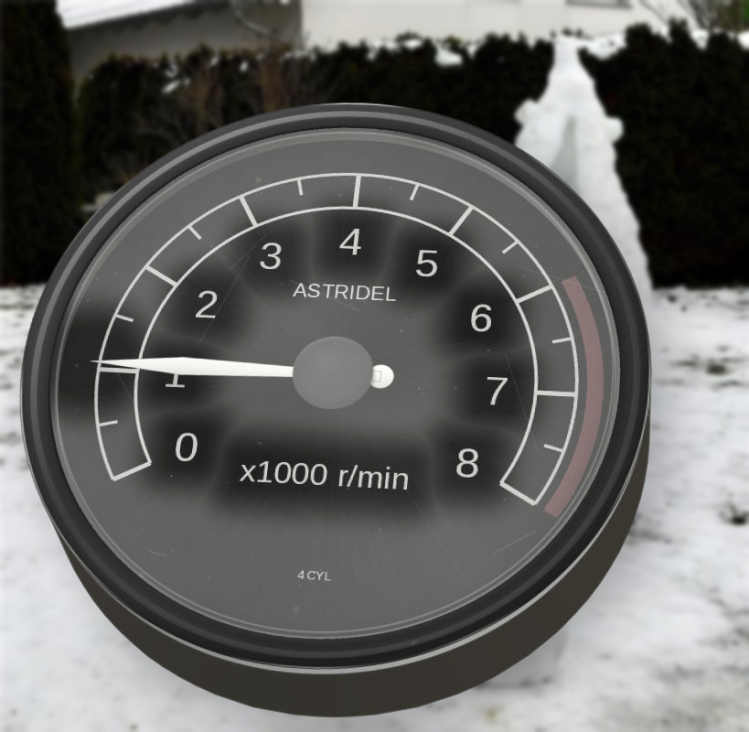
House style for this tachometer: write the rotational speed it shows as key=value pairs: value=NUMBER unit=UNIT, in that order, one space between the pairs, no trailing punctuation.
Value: value=1000 unit=rpm
